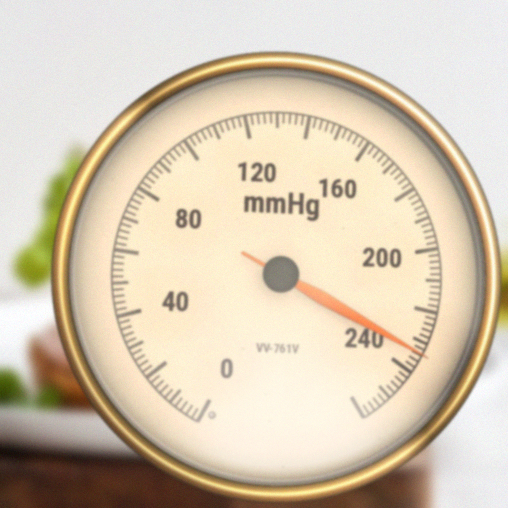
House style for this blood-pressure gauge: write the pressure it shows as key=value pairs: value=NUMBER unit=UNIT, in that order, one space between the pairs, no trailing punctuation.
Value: value=234 unit=mmHg
